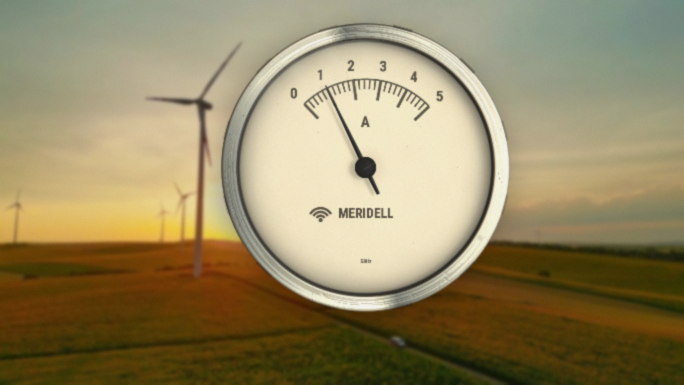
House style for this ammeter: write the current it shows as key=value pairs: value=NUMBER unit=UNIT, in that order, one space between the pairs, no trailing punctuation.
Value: value=1 unit=A
